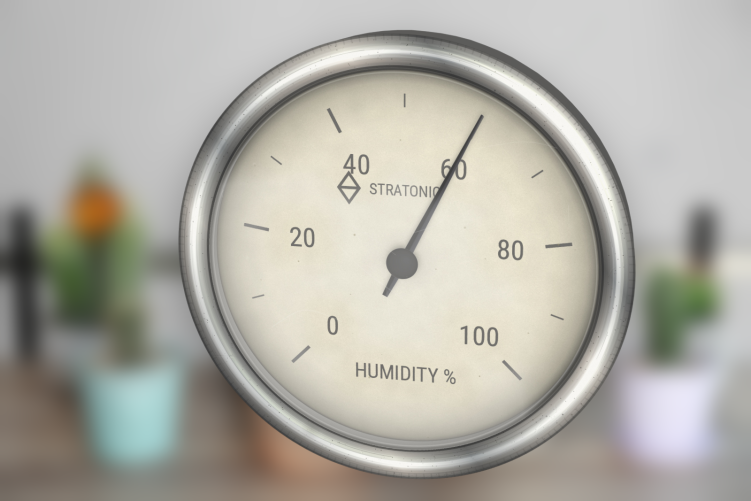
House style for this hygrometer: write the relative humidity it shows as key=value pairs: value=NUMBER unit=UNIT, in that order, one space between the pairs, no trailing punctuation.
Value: value=60 unit=%
